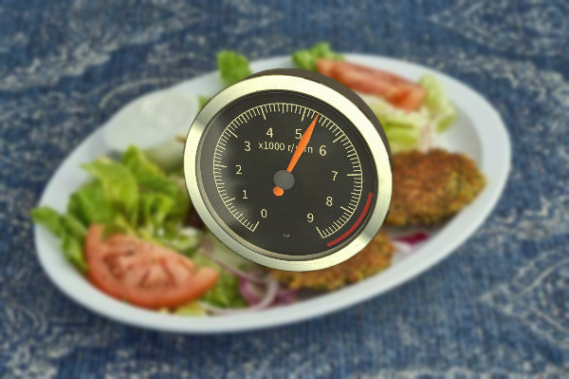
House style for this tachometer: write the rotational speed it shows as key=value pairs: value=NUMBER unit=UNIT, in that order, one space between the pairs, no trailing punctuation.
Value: value=5300 unit=rpm
